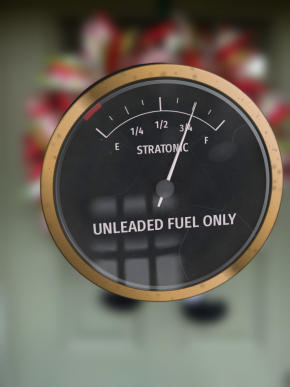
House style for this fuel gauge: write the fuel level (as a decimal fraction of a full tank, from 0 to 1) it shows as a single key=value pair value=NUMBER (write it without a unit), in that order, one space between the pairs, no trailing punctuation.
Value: value=0.75
